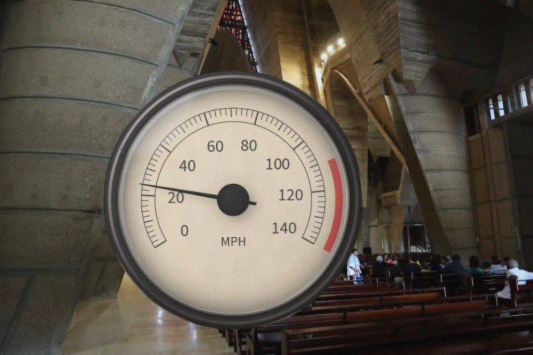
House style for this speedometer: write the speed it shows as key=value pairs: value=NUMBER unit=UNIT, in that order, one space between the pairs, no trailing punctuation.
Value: value=24 unit=mph
